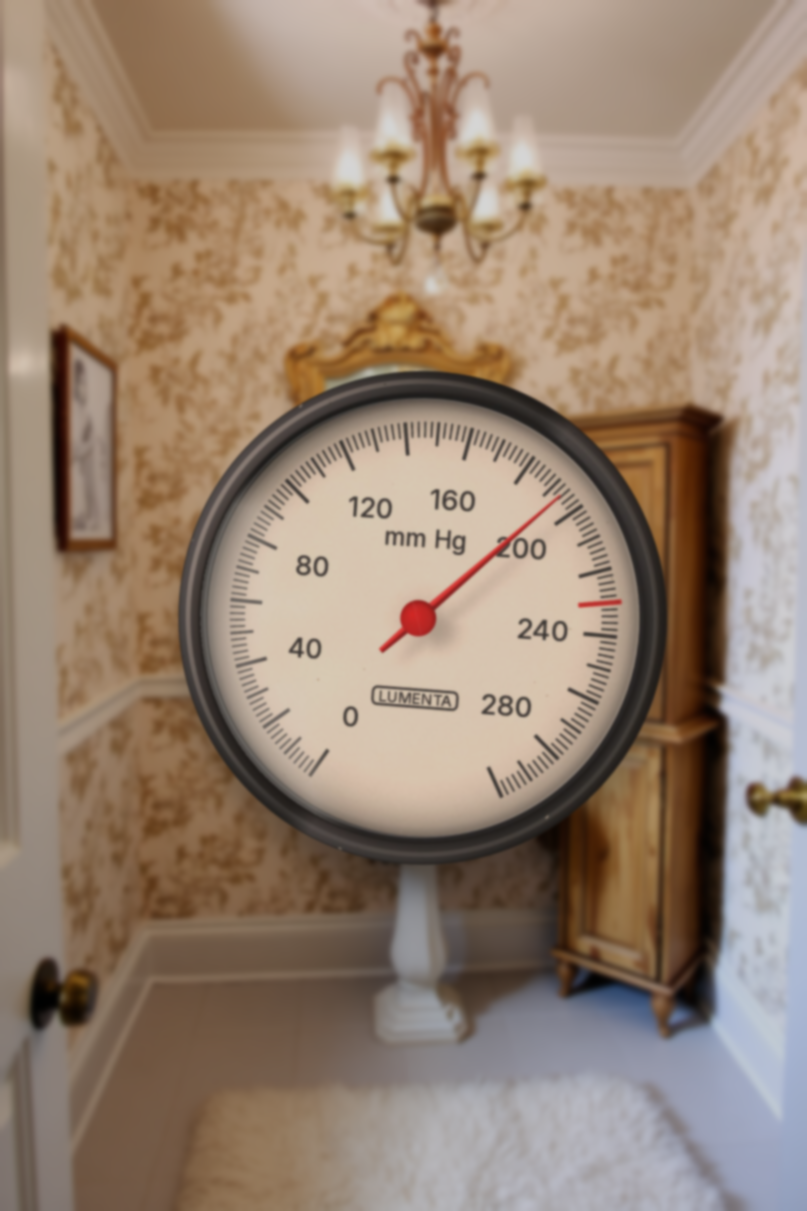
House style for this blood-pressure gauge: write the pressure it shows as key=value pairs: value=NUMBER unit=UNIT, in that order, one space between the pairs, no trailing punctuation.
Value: value=194 unit=mmHg
